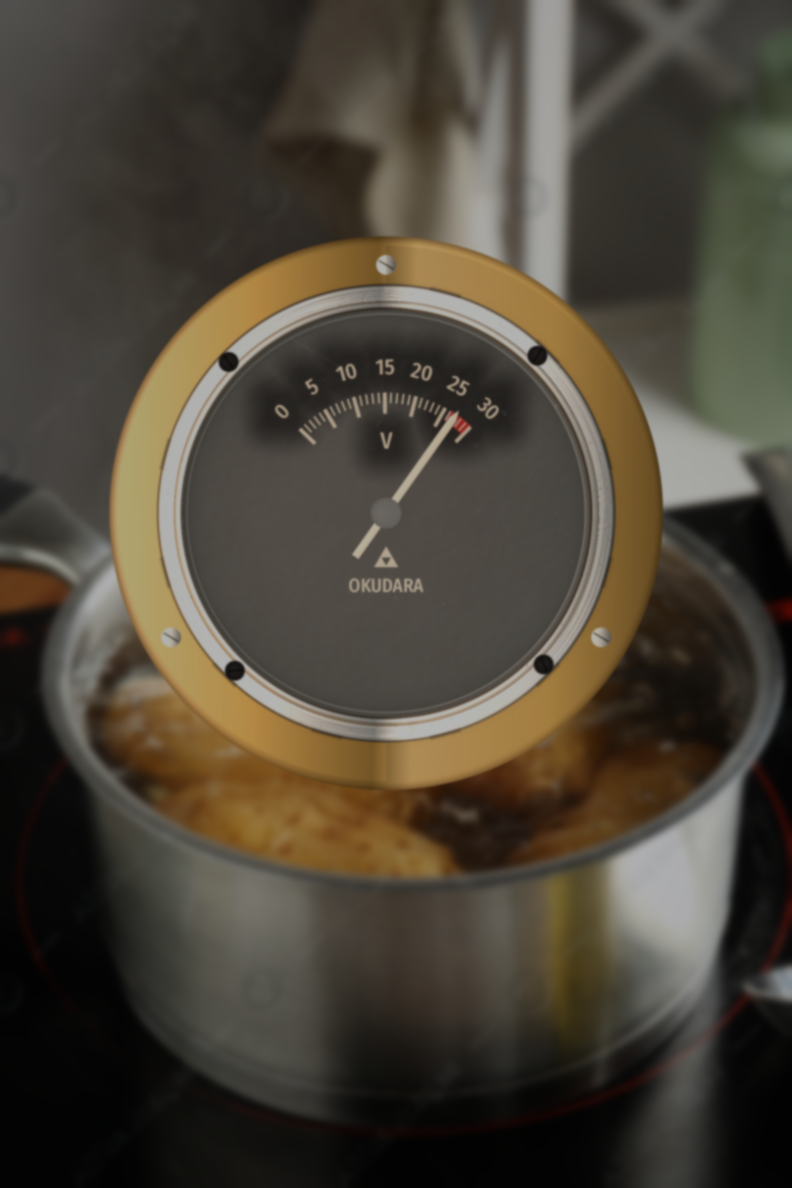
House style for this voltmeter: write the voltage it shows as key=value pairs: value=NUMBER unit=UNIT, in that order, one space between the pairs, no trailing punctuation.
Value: value=27 unit=V
